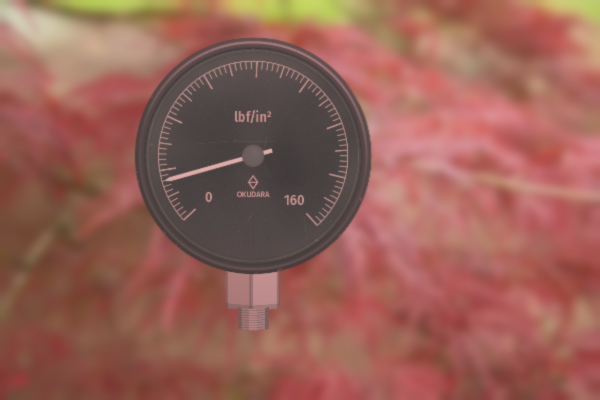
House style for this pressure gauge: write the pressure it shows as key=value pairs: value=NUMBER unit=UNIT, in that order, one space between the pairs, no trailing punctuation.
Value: value=16 unit=psi
